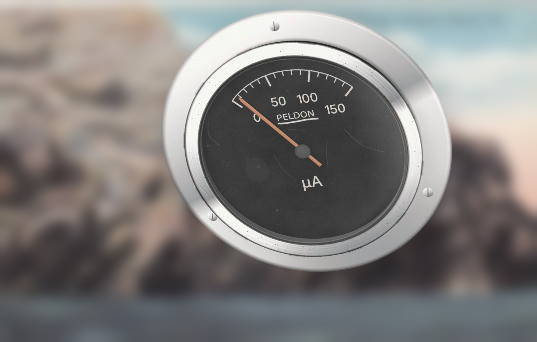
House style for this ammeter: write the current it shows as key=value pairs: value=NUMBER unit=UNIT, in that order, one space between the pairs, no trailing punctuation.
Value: value=10 unit=µA
